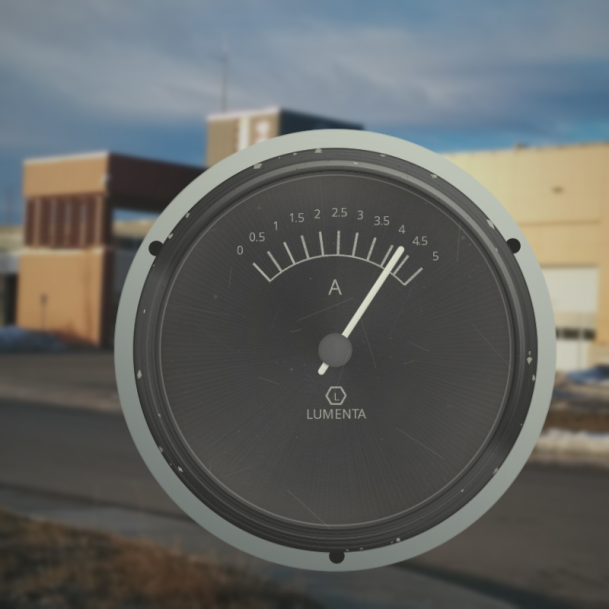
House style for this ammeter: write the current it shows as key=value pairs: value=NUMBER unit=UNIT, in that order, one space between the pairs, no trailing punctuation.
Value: value=4.25 unit=A
